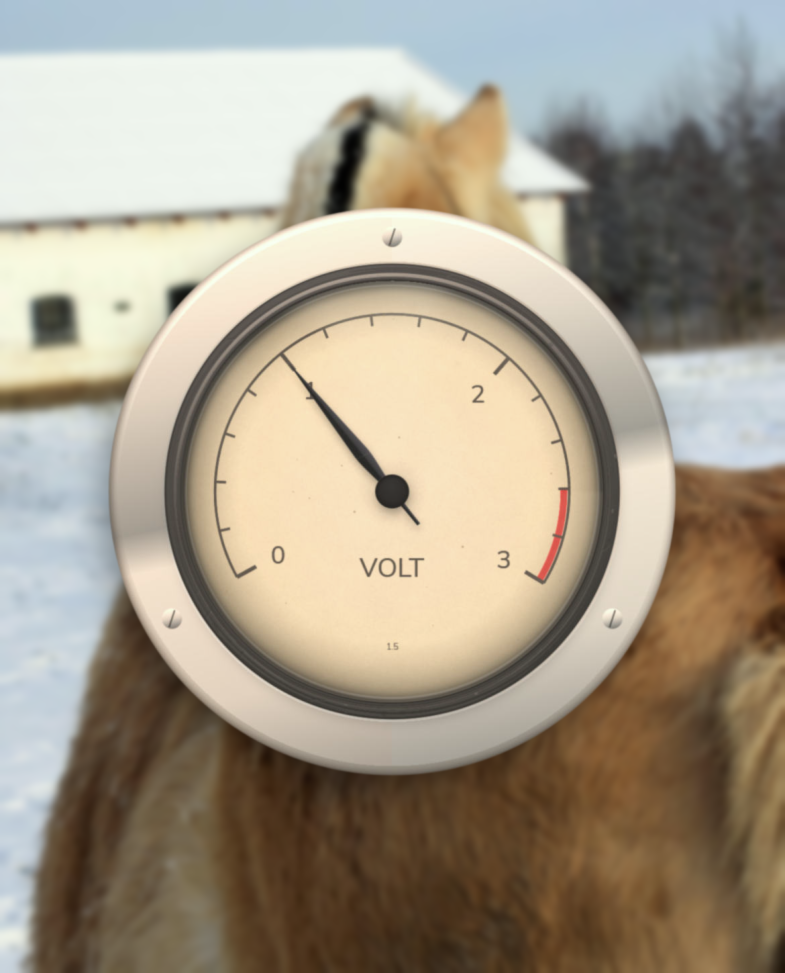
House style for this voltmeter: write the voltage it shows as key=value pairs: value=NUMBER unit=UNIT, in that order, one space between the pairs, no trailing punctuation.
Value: value=1 unit=V
